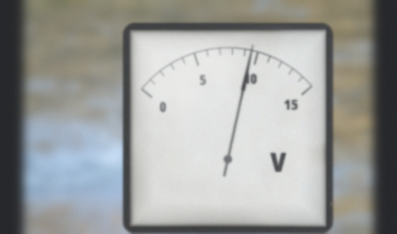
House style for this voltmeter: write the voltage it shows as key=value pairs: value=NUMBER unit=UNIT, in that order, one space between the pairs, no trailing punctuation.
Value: value=9.5 unit=V
